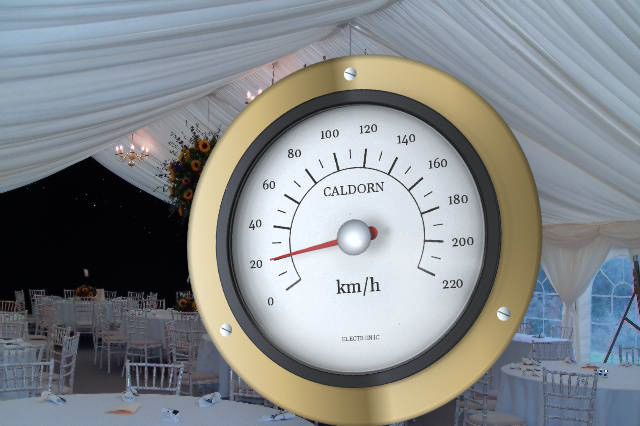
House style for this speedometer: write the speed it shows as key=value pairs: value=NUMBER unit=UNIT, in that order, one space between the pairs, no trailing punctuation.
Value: value=20 unit=km/h
